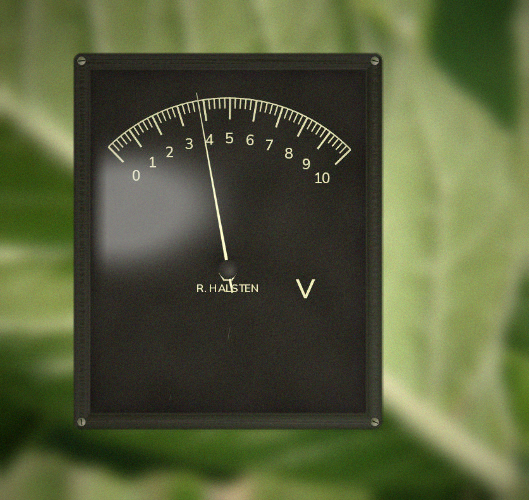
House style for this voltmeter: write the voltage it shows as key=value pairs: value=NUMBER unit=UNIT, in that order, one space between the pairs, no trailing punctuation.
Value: value=3.8 unit=V
